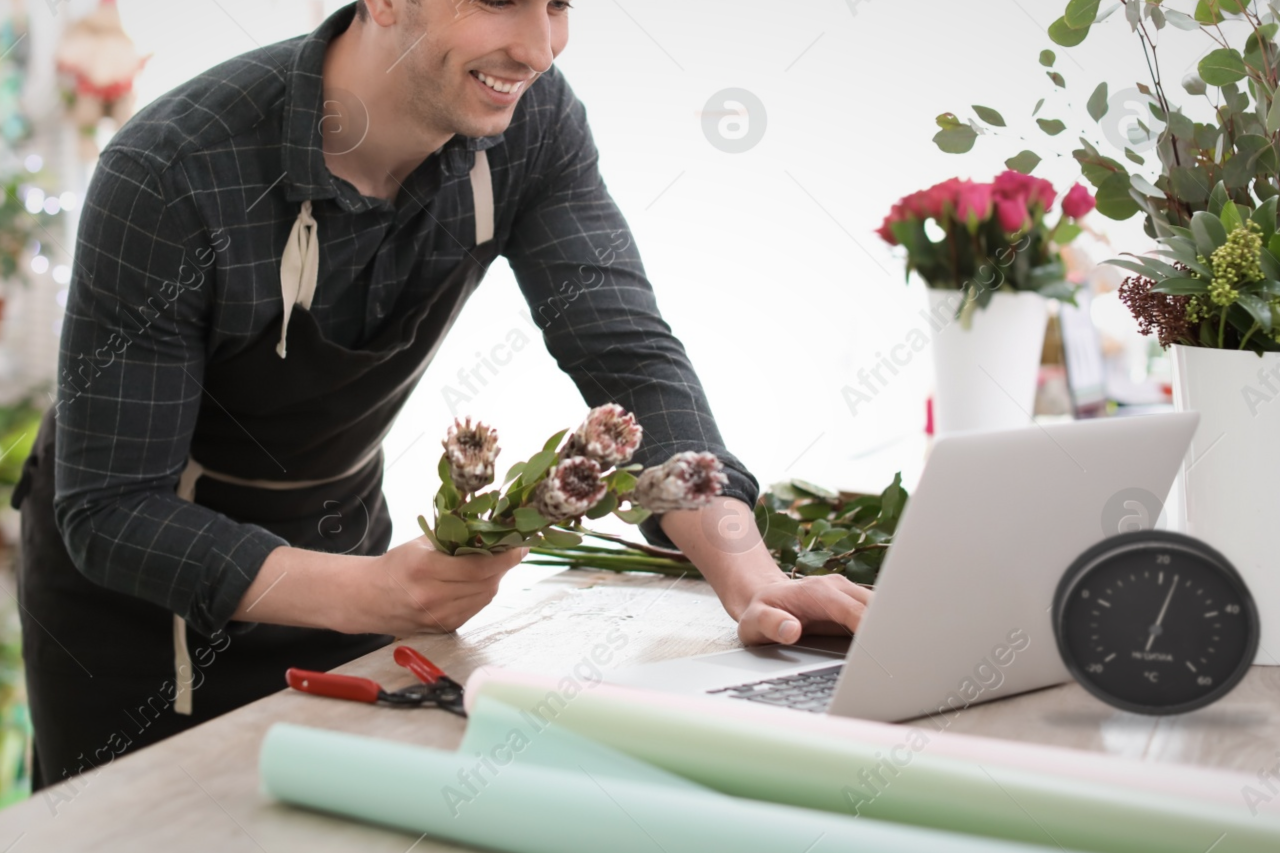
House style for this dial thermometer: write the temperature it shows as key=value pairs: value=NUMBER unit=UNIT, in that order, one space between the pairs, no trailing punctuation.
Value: value=24 unit=°C
